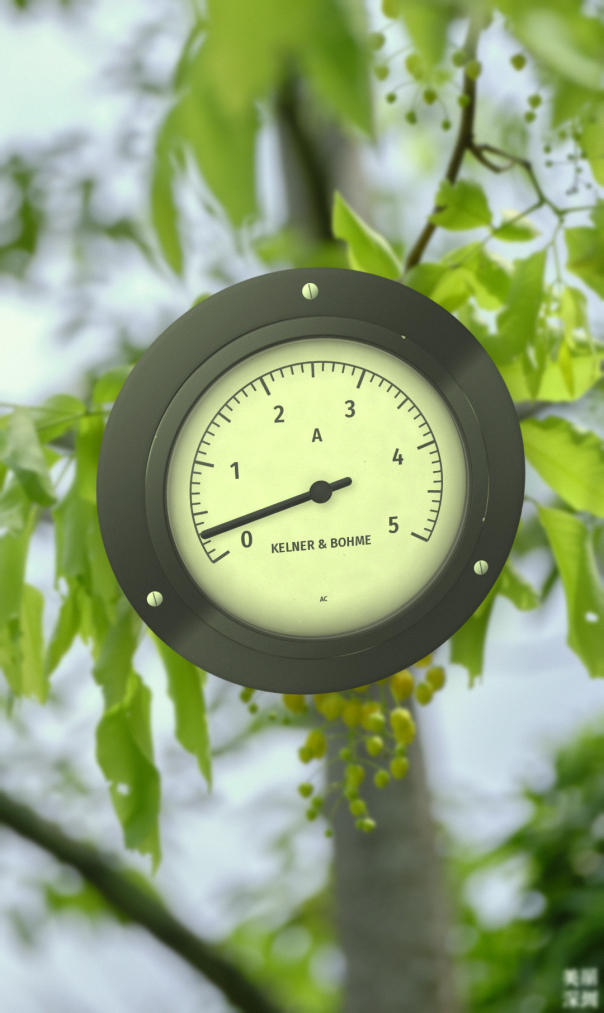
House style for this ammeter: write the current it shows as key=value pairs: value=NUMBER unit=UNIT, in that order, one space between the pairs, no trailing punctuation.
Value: value=0.3 unit=A
